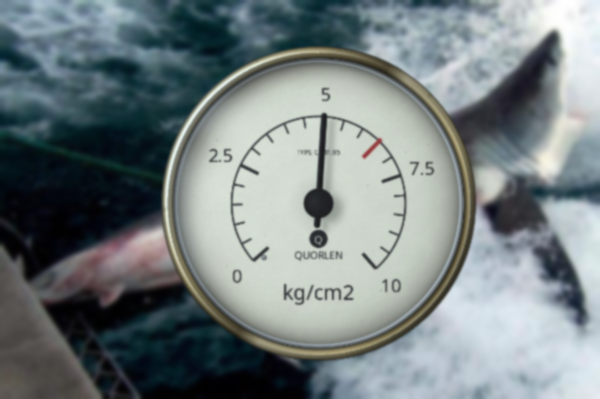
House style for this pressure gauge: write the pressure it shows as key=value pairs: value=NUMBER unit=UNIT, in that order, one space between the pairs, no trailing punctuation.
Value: value=5 unit=kg/cm²
